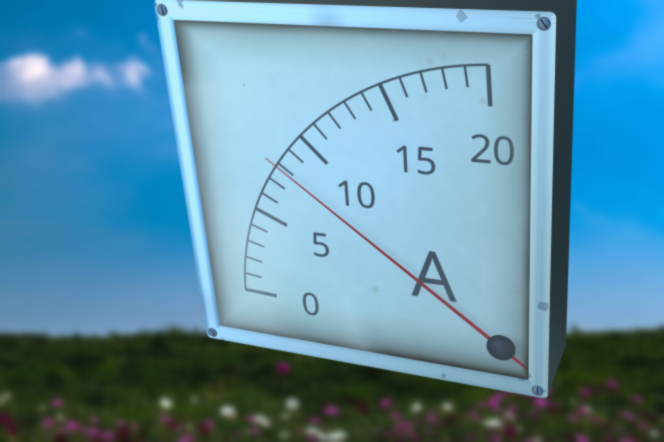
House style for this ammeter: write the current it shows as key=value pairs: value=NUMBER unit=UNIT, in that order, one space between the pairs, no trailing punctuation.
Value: value=8 unit=A
